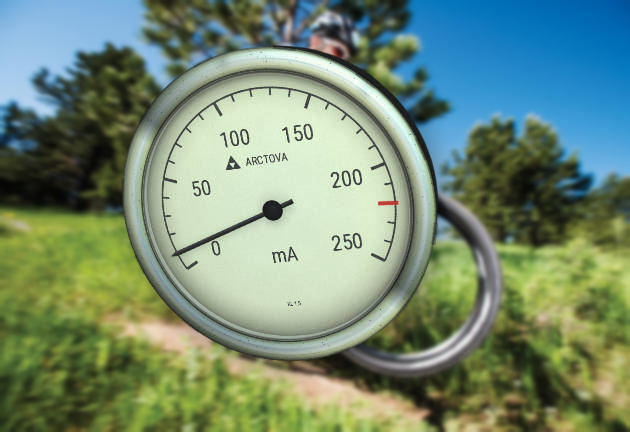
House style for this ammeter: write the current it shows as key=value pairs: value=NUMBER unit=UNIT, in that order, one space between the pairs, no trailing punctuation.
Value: value=10 unit=mA
